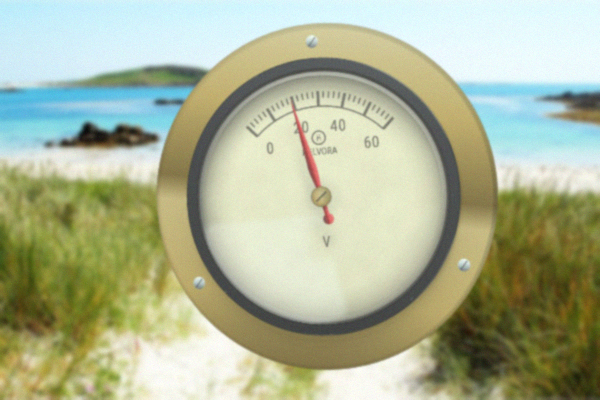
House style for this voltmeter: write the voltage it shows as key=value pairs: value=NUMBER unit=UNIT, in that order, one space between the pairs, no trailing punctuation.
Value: value=20 unit=V
